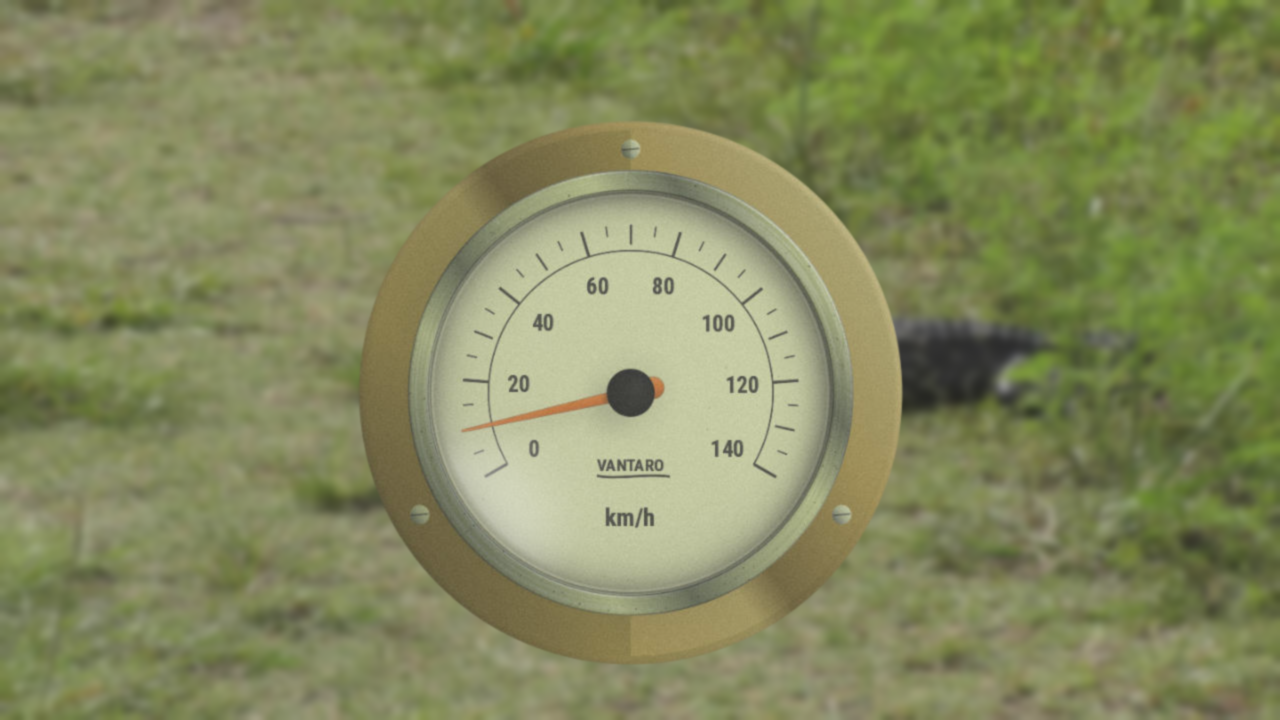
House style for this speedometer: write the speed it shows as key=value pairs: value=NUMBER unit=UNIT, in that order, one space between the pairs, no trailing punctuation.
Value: value=10 unit=km/h
